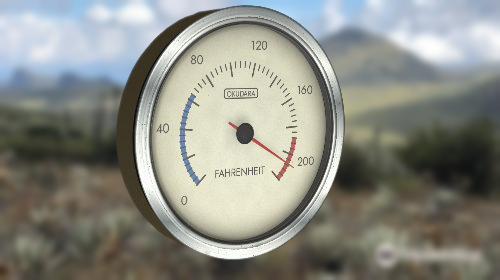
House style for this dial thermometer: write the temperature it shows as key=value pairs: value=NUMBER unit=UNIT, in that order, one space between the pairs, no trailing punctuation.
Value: value=208 unit=°F
